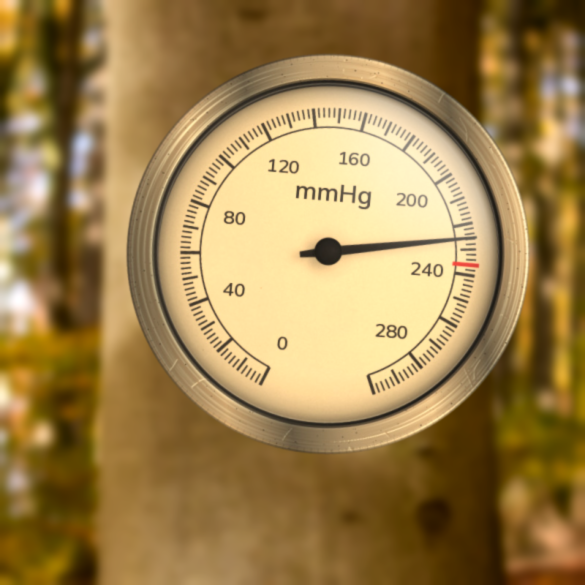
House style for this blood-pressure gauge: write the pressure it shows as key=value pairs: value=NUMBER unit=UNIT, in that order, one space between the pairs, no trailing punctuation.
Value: value=226 unit=mmHg
